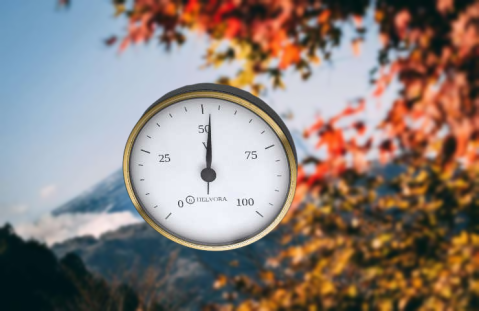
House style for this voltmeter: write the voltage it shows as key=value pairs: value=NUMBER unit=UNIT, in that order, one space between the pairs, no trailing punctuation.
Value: value=52.5 unit=V
